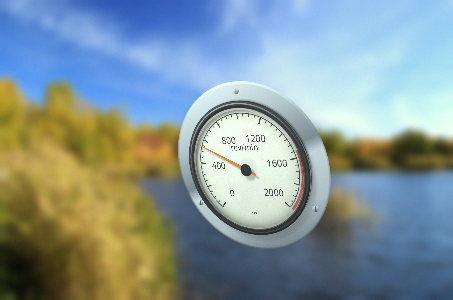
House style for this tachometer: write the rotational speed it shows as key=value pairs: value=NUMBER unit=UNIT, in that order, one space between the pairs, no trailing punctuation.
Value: value=550 unit=rpm
